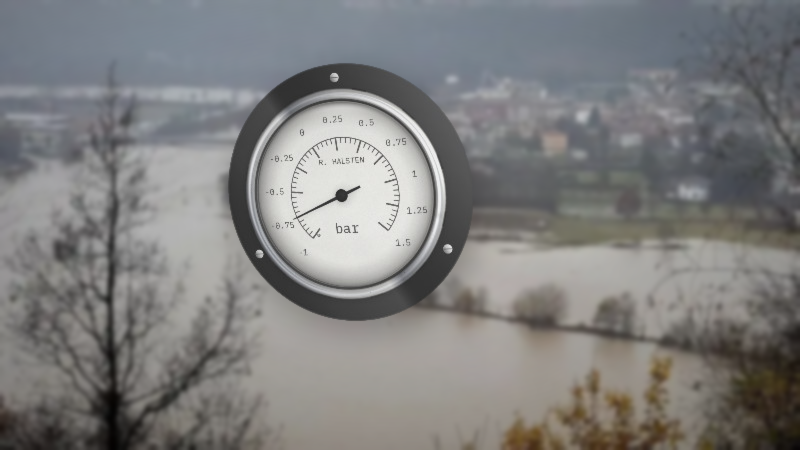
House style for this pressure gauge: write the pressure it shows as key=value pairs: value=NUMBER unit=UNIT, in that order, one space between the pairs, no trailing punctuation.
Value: value=-0.75 unit=bar
